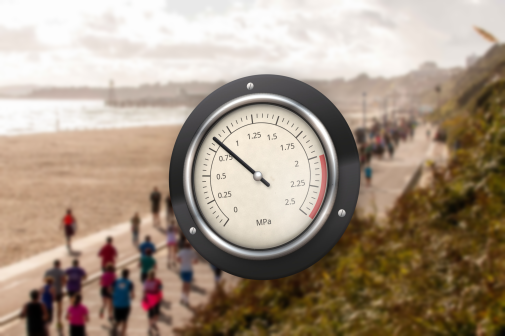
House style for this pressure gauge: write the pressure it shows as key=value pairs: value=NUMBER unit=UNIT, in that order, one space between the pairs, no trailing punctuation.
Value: value=0.85 unit=MPa
